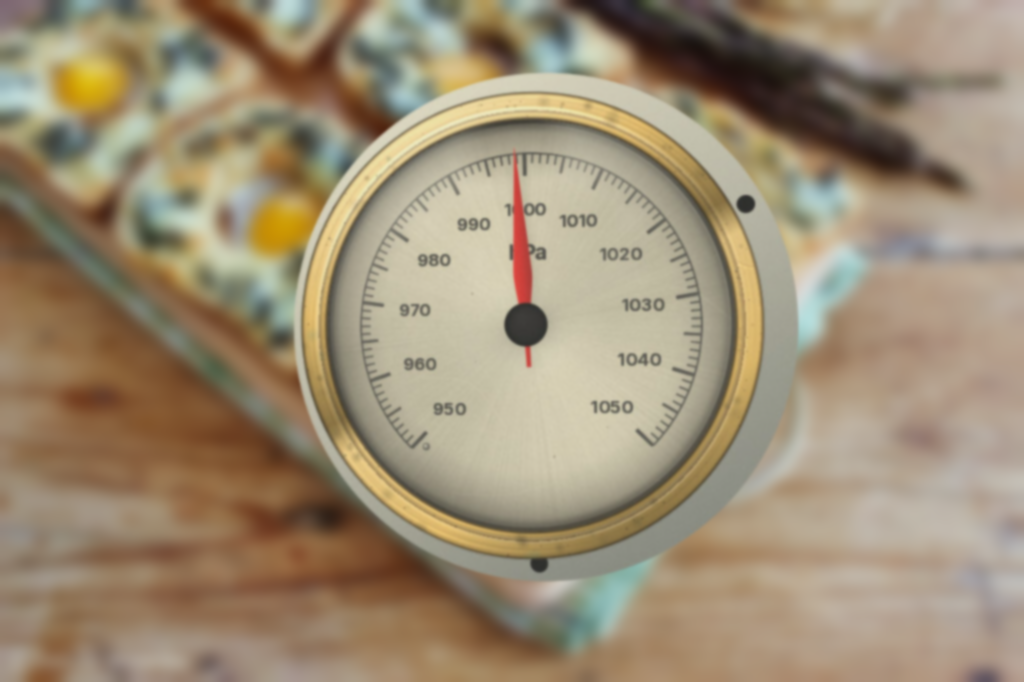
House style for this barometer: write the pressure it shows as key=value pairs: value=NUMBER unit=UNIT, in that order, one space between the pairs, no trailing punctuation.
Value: value=999 unit=hPa
